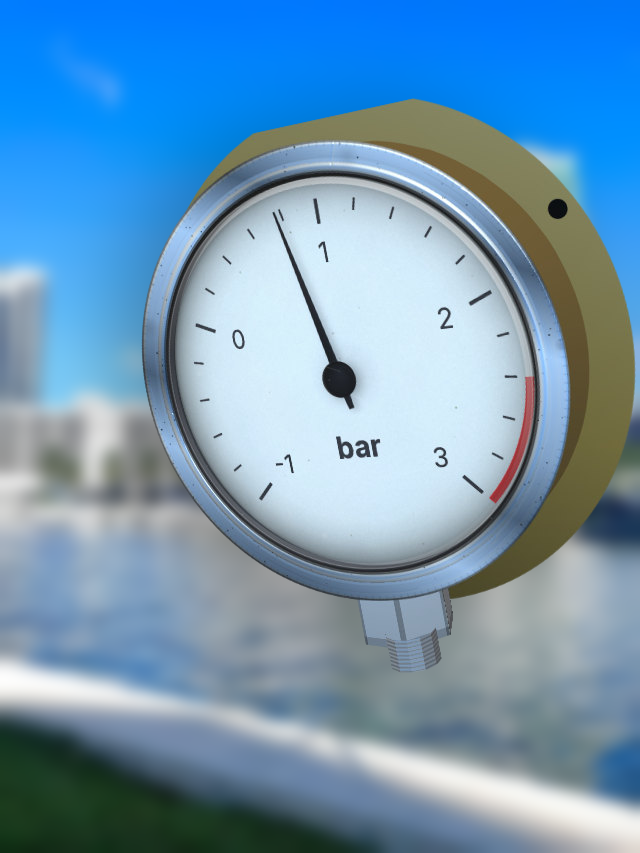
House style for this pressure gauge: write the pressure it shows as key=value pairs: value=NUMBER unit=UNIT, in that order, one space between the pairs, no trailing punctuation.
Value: value=0.8 unit=bar
